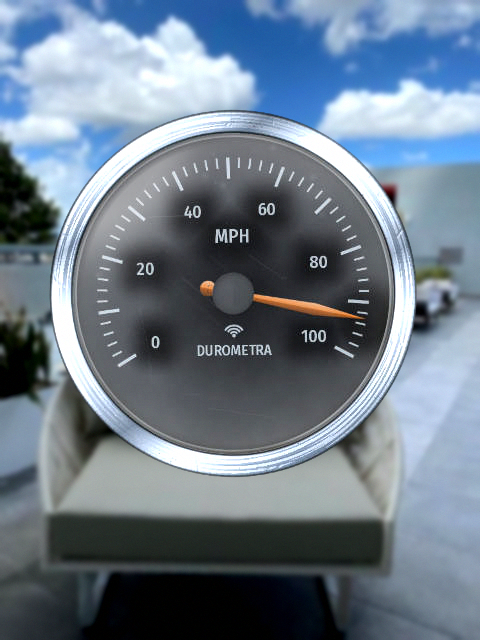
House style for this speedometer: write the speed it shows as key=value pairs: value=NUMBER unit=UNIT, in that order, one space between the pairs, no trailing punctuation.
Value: value=93 unit=mph
